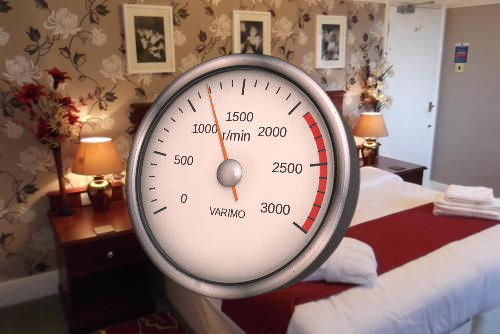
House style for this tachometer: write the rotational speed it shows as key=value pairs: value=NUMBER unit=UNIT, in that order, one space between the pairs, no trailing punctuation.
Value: value=1200 unit=rpm
